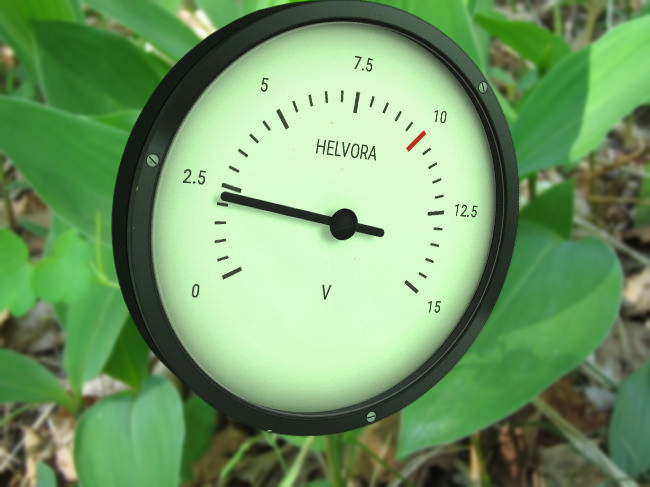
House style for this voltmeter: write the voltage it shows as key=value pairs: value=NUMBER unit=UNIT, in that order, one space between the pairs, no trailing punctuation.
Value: value=2.25 unit=V
